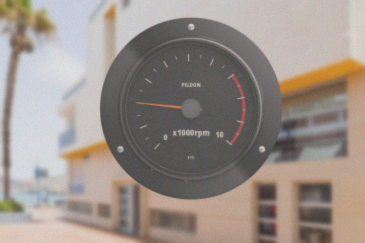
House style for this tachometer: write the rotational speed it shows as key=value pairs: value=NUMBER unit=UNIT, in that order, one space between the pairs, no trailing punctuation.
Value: value=2000 unit=rpm
